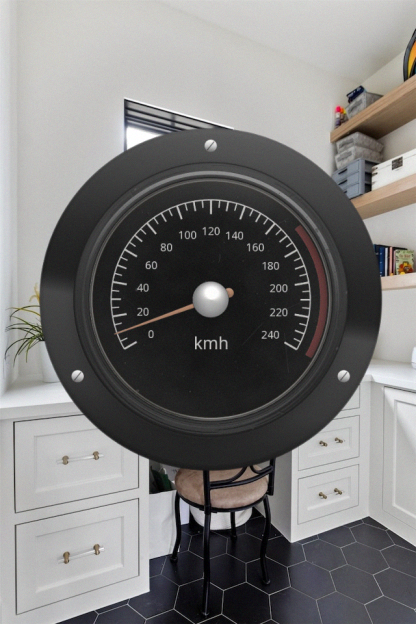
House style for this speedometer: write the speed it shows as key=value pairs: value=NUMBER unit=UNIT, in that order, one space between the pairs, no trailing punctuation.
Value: value=10 unit=km/h
